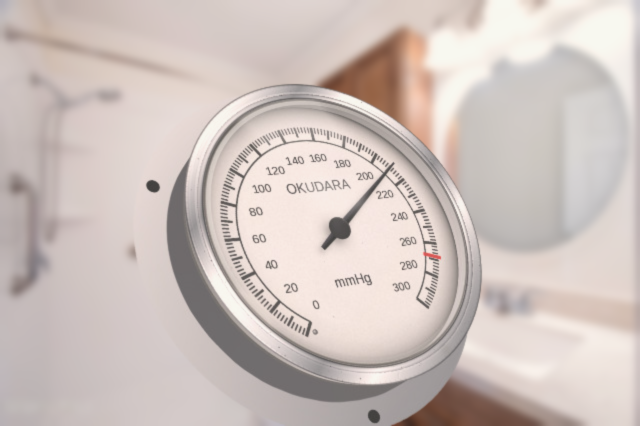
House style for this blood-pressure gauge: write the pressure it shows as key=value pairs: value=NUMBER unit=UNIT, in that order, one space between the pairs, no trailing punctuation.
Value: value=210 unit=mmHg
